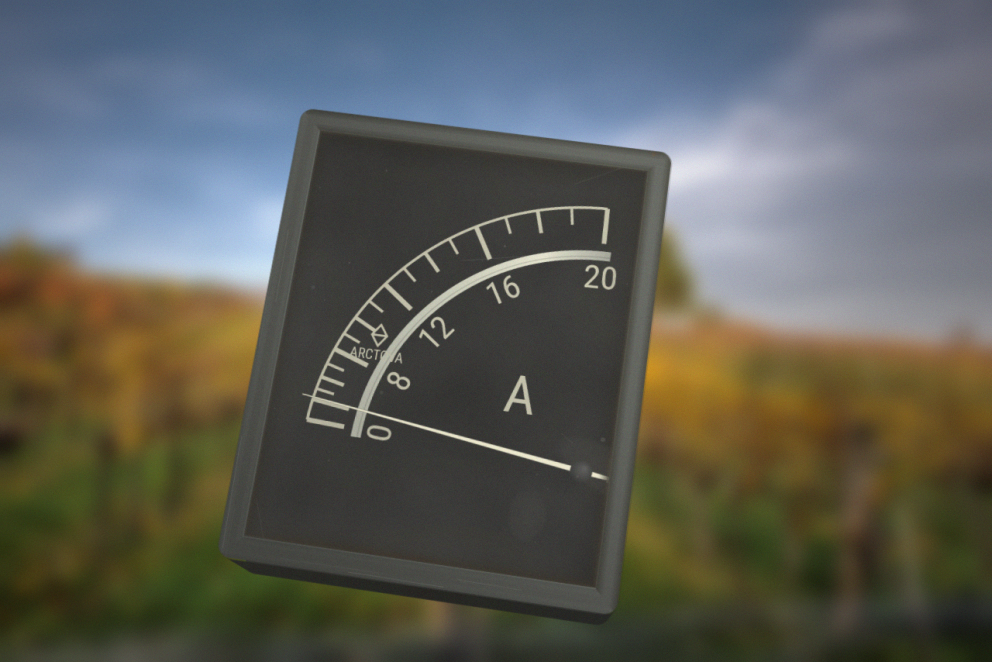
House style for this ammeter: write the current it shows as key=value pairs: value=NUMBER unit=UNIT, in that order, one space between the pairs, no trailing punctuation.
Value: value=4 unit=A
